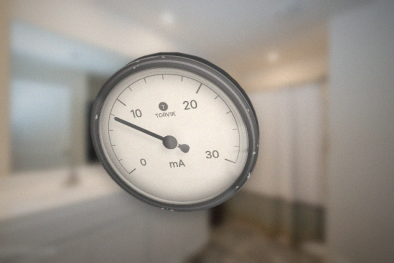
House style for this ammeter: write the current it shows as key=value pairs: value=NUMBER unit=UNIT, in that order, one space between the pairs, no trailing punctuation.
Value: value=8 unit=mA
